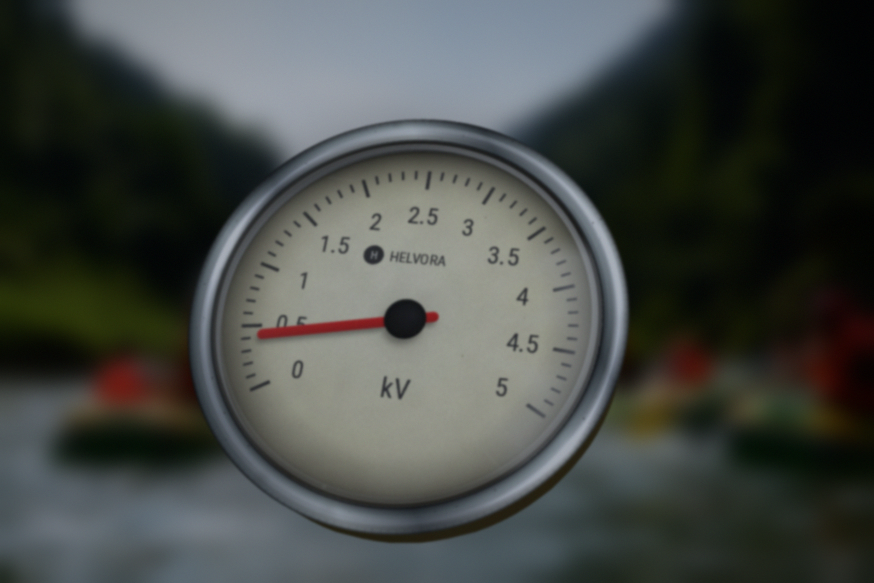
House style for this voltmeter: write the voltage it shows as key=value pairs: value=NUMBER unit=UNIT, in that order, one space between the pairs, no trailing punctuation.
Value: value=0.4 unit=kV
